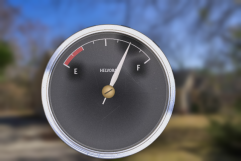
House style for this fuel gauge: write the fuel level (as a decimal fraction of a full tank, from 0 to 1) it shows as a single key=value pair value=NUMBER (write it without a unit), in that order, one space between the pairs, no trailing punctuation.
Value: value=0.75
